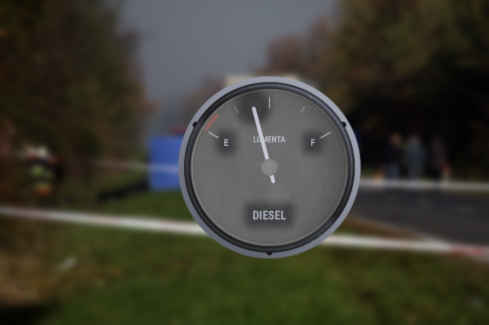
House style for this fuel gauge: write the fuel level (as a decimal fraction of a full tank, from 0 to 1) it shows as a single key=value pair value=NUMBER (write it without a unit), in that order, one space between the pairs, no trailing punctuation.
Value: value=0.375
